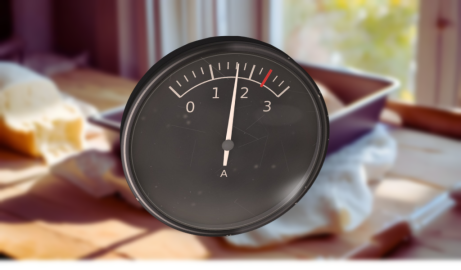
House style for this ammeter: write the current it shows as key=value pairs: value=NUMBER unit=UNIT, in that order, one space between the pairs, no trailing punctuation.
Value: value=1.6 unit=A
